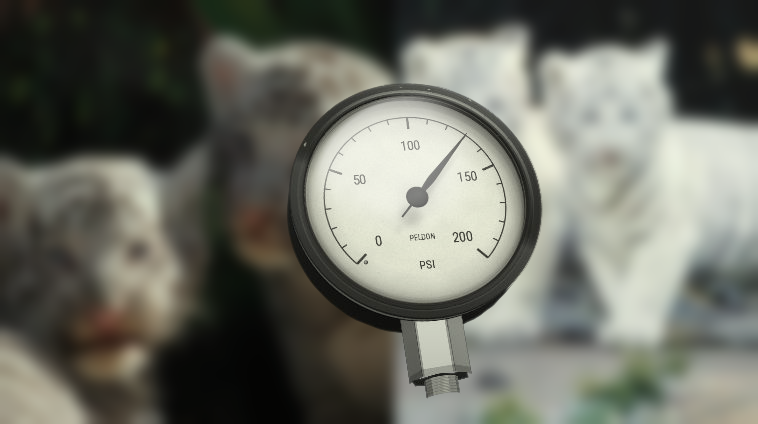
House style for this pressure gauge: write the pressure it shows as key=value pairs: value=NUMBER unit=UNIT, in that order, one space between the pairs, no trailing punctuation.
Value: value=130 unit=psi
